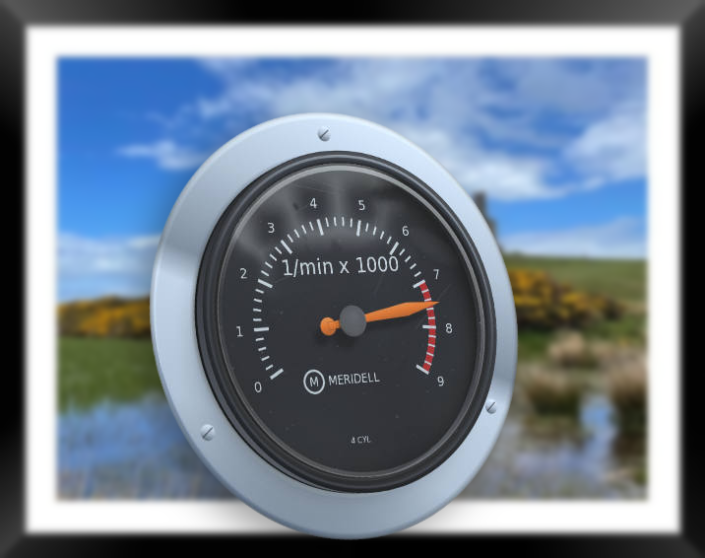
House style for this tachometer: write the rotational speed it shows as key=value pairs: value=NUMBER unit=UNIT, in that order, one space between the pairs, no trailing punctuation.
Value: value=7500 unit=rpm
